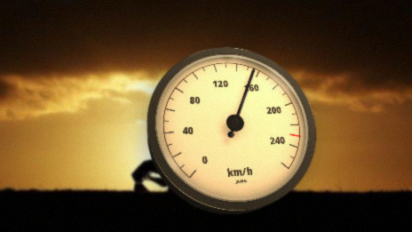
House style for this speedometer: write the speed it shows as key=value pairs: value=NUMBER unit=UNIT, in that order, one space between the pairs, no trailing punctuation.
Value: value=155 unit=km/h
